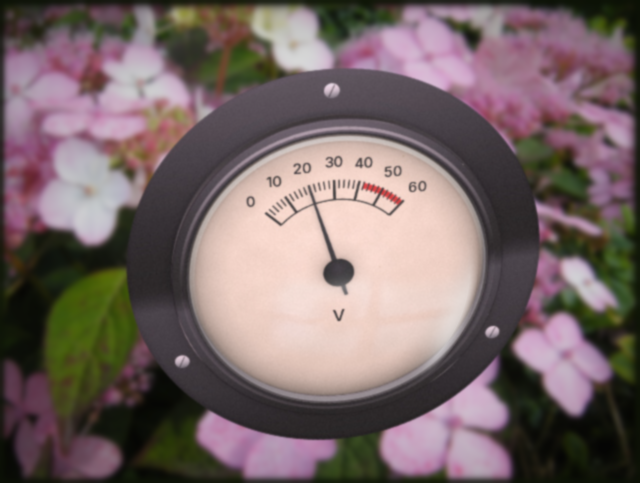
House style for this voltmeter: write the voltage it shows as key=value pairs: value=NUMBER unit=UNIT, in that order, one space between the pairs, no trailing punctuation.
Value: value=20 unit=V
